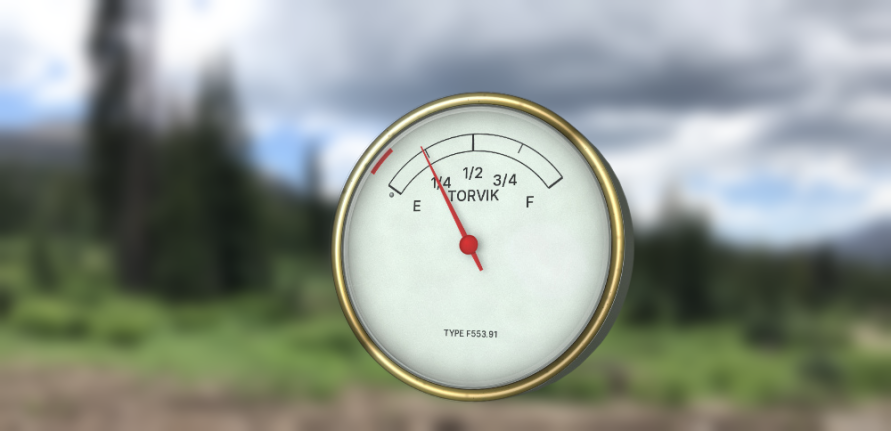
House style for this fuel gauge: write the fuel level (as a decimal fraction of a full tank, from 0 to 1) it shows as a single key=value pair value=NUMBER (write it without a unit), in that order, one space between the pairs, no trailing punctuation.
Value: value=0.25
